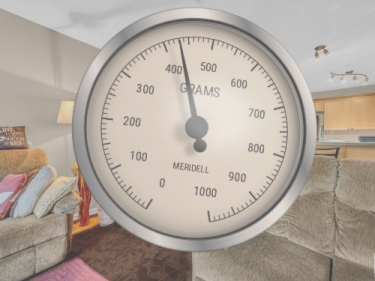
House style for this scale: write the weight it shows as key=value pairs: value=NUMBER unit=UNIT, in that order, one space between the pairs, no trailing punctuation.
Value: value=430 unit=g
